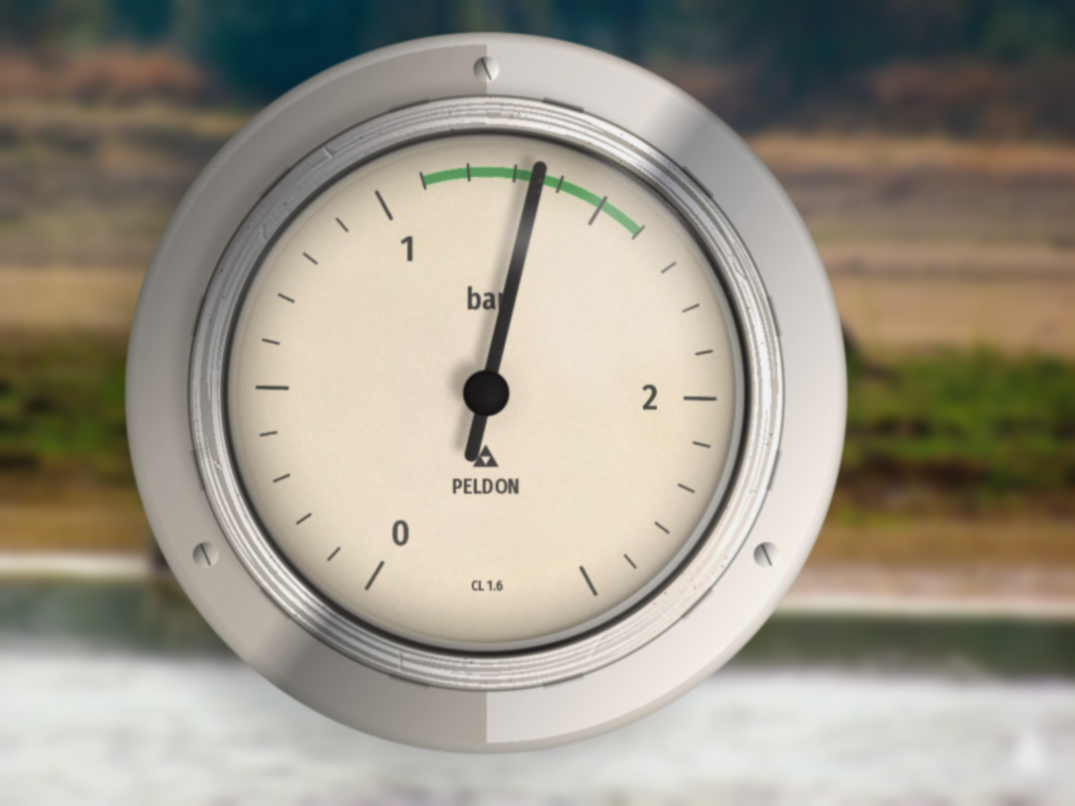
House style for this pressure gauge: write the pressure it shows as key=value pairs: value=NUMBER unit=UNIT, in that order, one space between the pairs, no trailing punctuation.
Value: value=1.35 unit=bar
